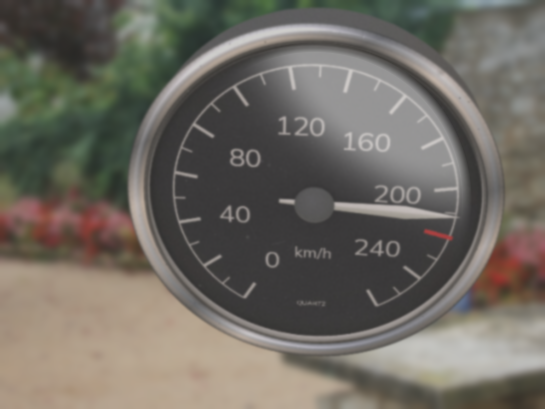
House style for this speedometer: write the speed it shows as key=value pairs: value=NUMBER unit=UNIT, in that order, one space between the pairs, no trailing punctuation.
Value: value=210 unit=km/h
